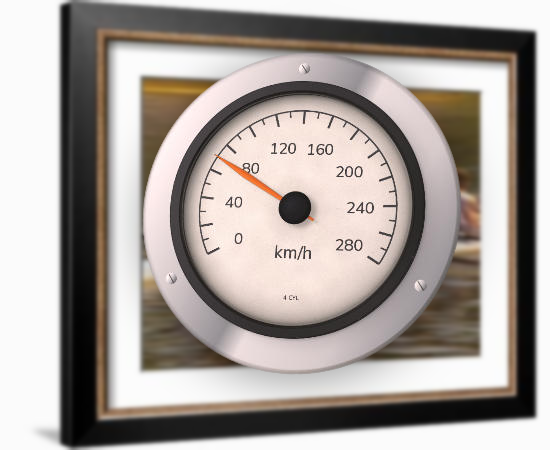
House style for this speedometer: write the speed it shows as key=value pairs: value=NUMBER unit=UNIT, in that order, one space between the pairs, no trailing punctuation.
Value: value=70 unit=km/h
